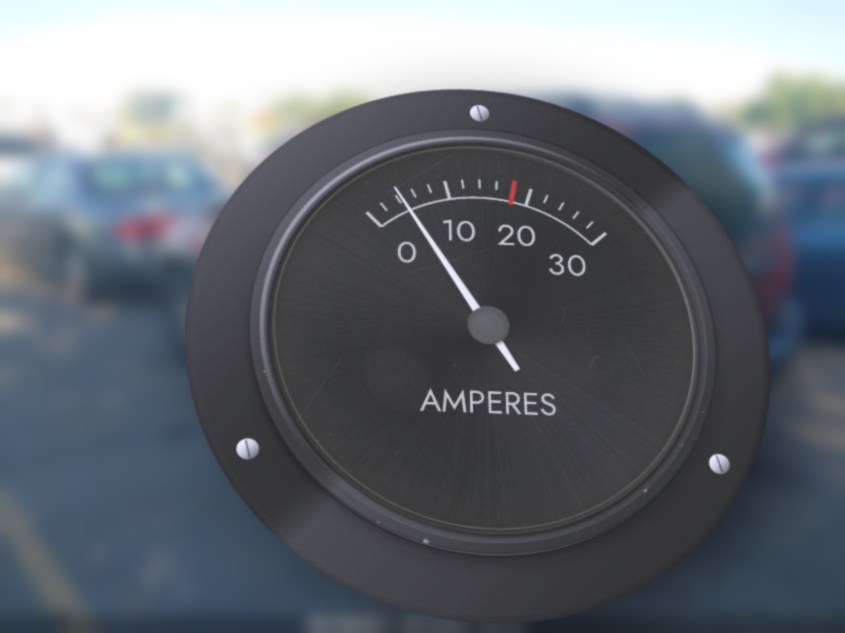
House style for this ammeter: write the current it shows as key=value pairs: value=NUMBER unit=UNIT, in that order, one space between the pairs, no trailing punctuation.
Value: value=4 unit=A
